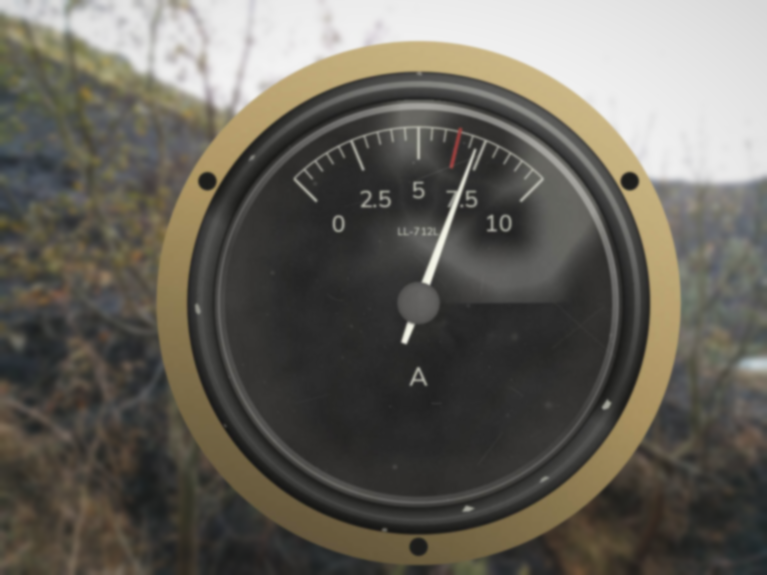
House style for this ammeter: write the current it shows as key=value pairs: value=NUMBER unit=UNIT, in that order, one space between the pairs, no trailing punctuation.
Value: value=7.25 unit=A
